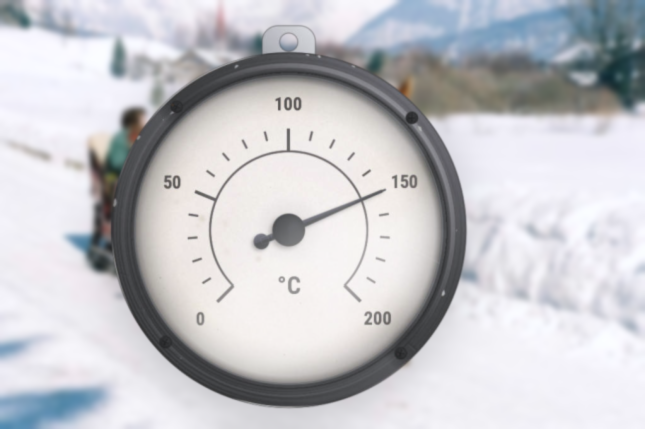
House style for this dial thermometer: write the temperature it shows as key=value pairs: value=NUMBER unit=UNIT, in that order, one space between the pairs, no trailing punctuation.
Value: value=150 unit=°C
